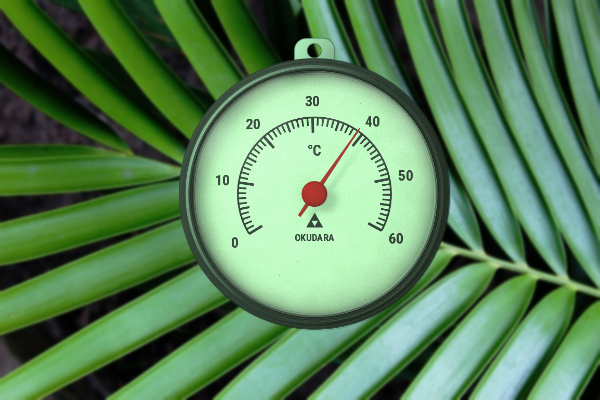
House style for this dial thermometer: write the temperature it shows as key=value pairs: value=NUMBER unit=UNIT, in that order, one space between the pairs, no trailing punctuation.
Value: value=39 unit=°C
